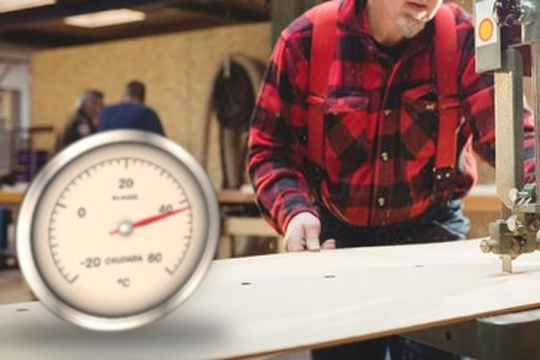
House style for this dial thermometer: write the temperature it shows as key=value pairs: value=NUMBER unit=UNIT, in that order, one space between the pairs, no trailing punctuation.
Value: value=42 unit=°C
